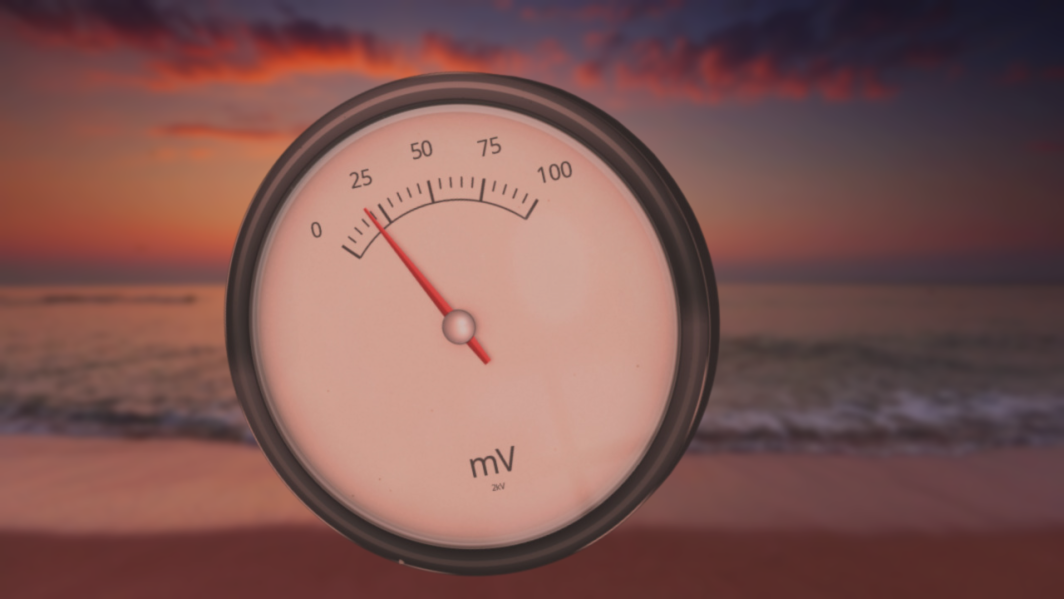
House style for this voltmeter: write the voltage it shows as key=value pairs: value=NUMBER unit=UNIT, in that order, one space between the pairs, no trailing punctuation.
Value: value=20 unit=mV
